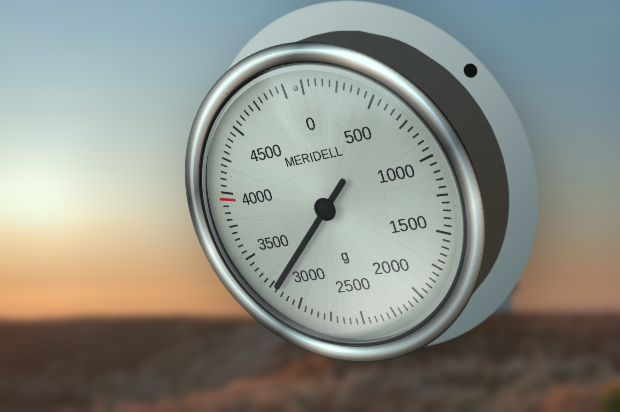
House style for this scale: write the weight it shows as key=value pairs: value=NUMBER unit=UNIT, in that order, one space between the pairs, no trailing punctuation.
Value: value=3200 unit=g
